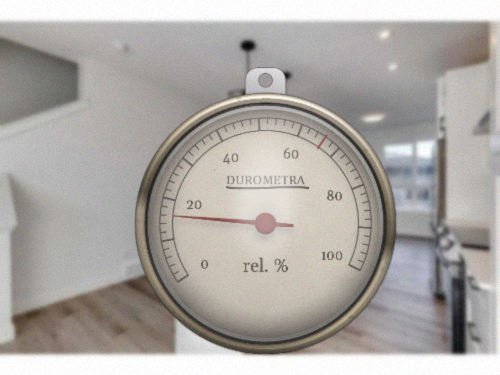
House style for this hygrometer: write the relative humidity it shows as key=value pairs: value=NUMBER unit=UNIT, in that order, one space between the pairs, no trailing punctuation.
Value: value=16 unit=%
